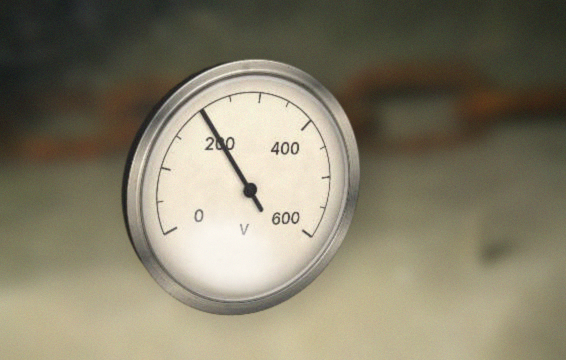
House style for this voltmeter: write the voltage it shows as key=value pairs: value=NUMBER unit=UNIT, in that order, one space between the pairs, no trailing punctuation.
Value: value=200 unit=V
